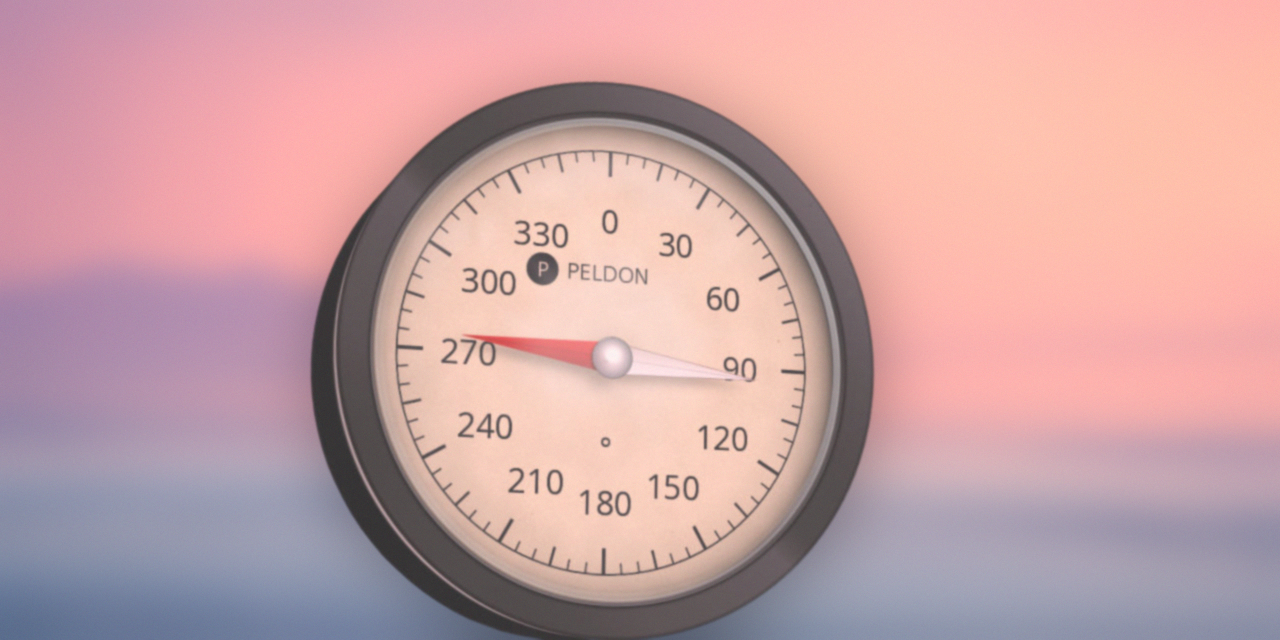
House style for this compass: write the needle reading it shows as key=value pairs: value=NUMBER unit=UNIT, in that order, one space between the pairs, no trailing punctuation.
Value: value=275 unit=°
